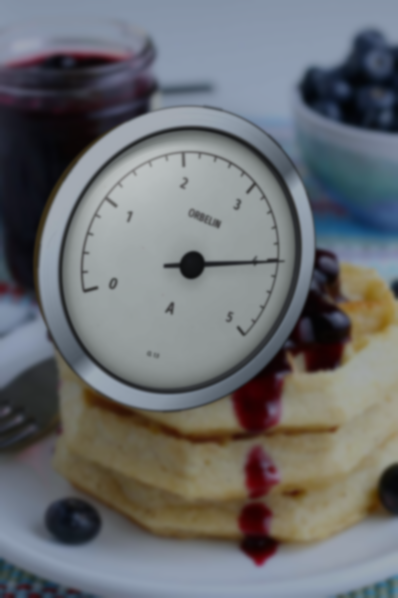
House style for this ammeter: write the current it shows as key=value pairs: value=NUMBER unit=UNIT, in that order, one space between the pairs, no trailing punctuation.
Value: value=4 unit=A
